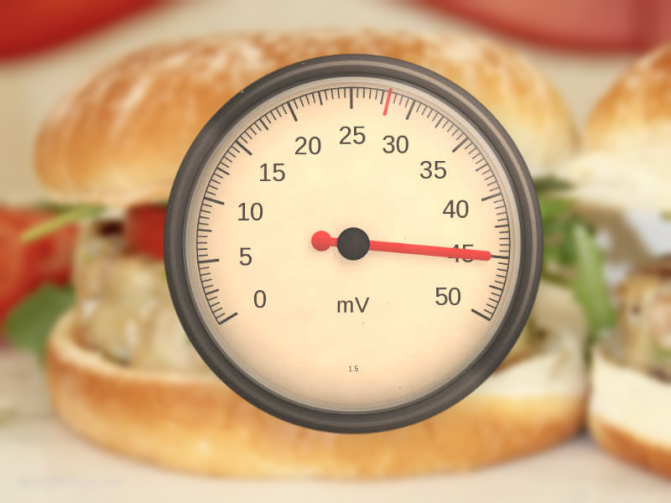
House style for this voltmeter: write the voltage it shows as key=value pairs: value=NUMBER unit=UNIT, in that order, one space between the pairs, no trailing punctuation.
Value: value=45 unit=mV
